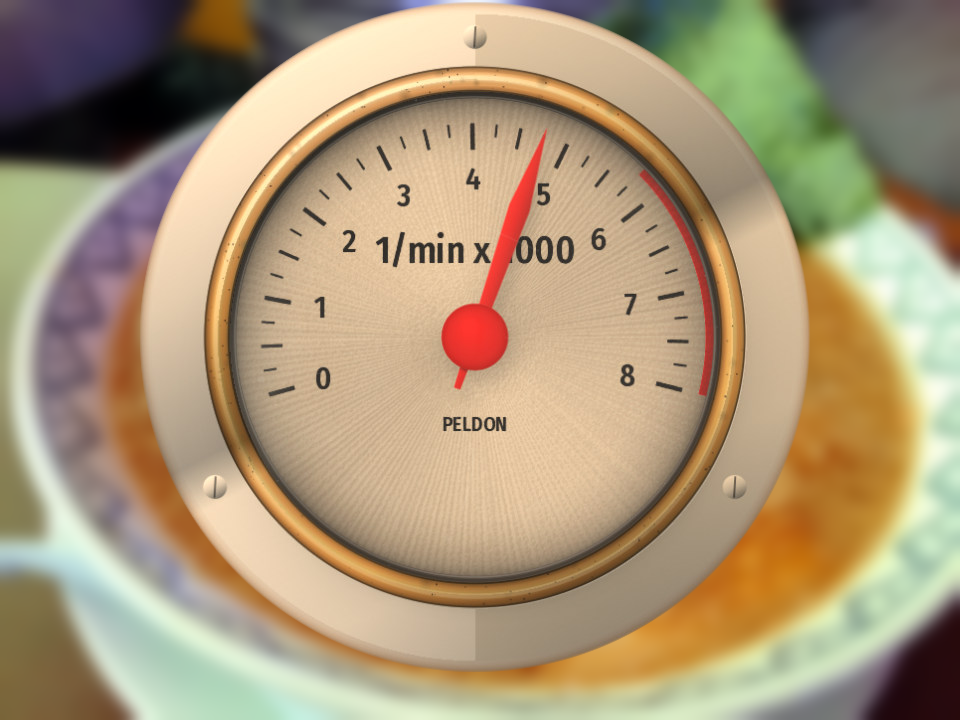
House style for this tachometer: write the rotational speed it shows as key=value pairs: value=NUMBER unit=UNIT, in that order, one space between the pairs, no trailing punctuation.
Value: value=4750 unit=rpm
